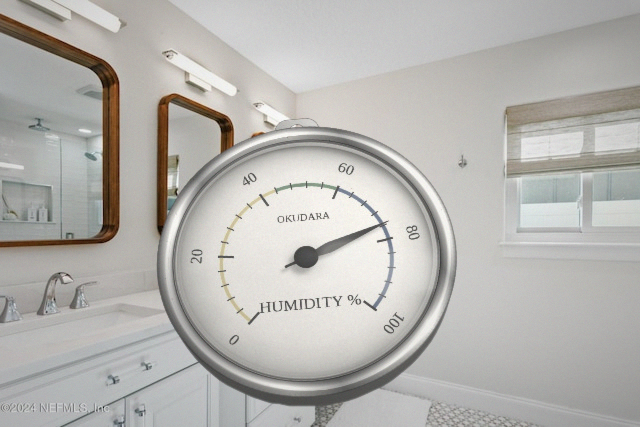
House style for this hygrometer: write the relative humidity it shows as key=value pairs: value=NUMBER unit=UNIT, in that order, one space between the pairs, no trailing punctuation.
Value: value=76 unit=%
